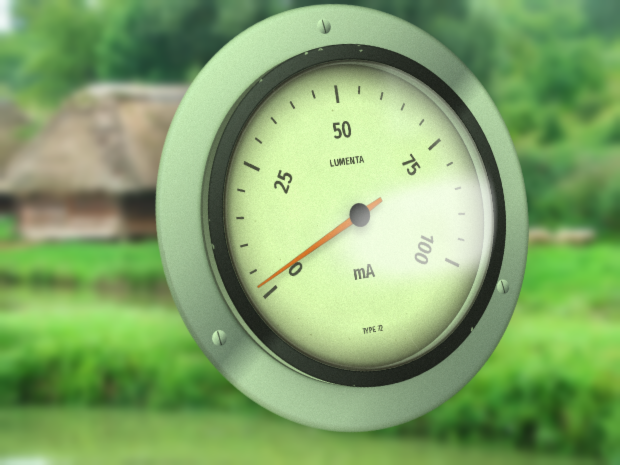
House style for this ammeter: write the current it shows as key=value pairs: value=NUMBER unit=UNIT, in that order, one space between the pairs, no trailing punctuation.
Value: value=2.5 unit=mA
